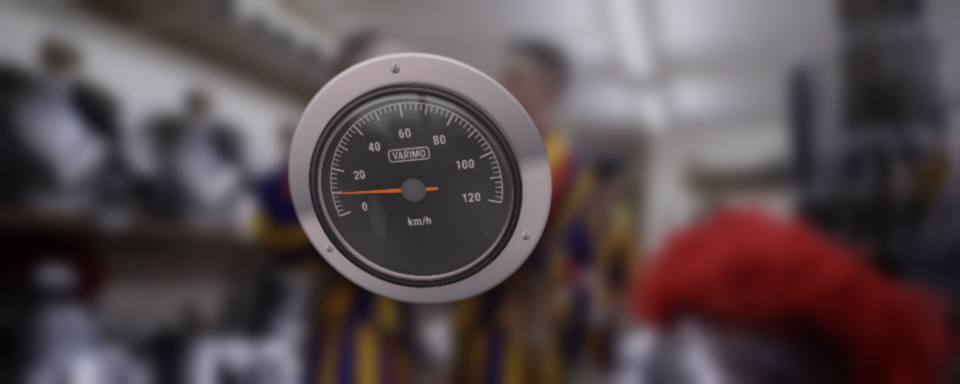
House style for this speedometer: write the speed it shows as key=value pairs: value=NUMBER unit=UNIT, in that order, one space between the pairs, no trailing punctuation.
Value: value=10 unit=km/h
